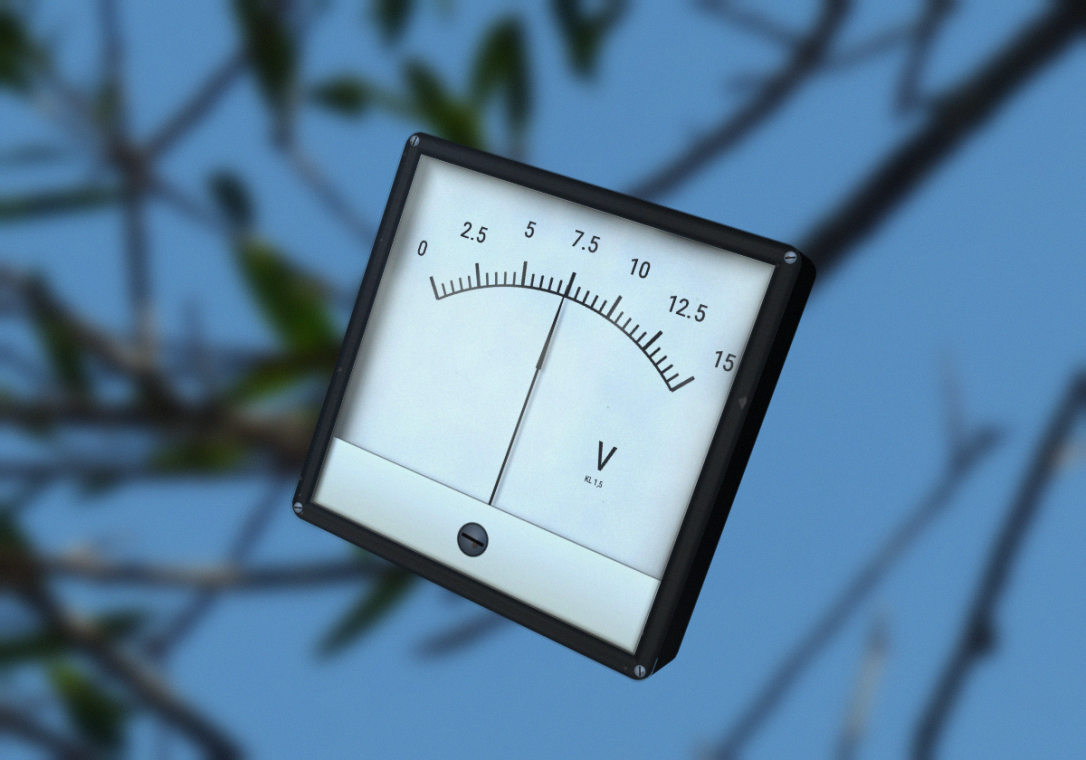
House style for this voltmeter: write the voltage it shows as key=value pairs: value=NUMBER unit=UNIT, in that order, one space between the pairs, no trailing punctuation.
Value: value=7.5 unit=V
